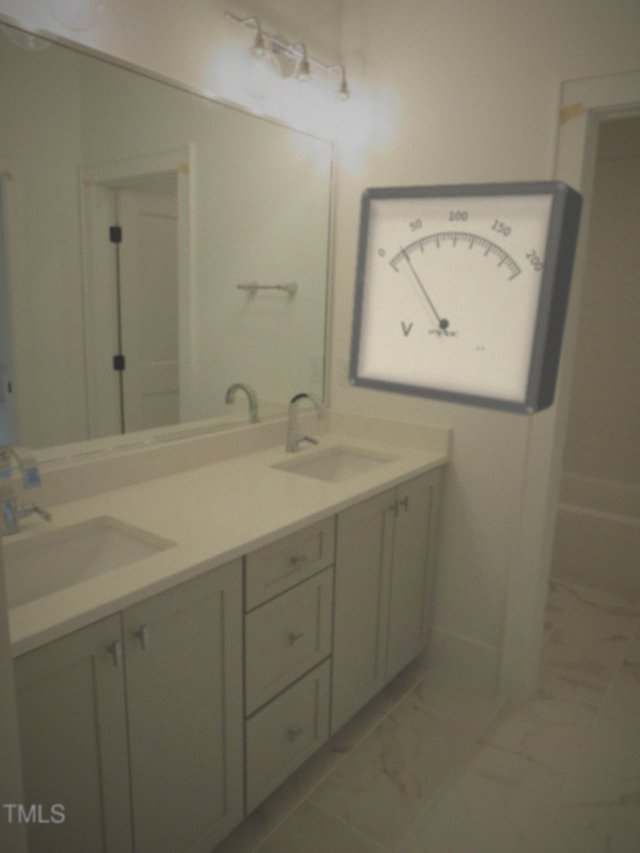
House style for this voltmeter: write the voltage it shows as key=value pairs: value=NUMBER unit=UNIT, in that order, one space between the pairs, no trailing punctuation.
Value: value=25 unit=V
